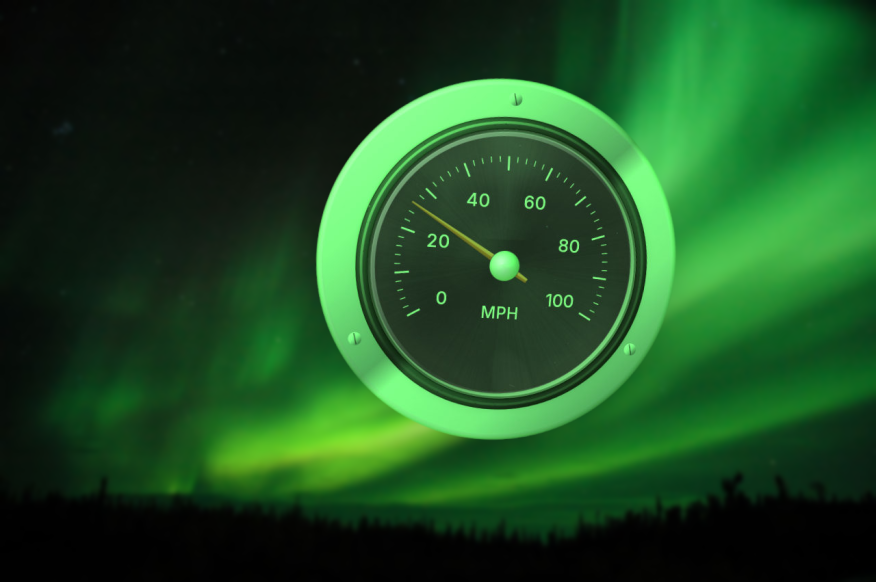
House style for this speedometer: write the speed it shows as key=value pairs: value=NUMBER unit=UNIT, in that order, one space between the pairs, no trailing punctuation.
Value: value=26 unit=mph
